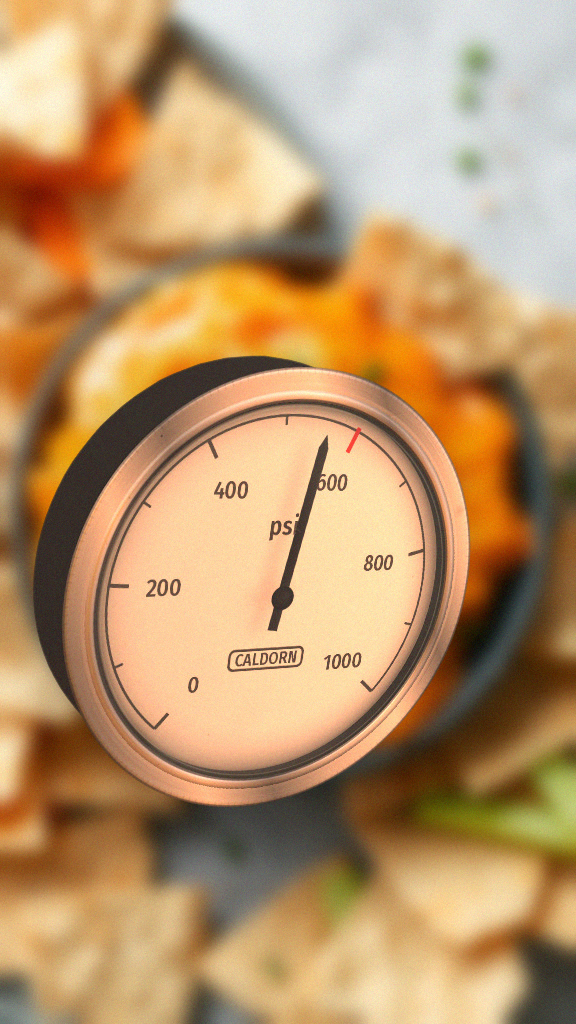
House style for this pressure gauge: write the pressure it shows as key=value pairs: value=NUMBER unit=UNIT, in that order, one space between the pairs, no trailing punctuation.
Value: value=550 unit=psi
